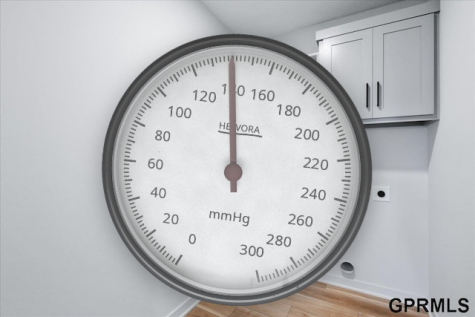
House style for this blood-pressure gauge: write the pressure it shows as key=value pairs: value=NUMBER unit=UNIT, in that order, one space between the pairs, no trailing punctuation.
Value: value=140 unit=mmHg
